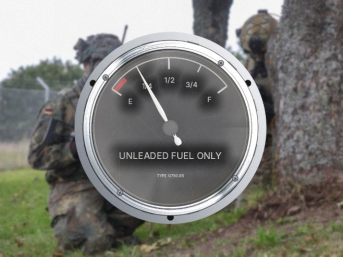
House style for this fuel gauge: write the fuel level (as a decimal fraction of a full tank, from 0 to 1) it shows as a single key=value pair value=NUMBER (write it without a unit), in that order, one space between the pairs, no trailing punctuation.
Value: value=0.25
